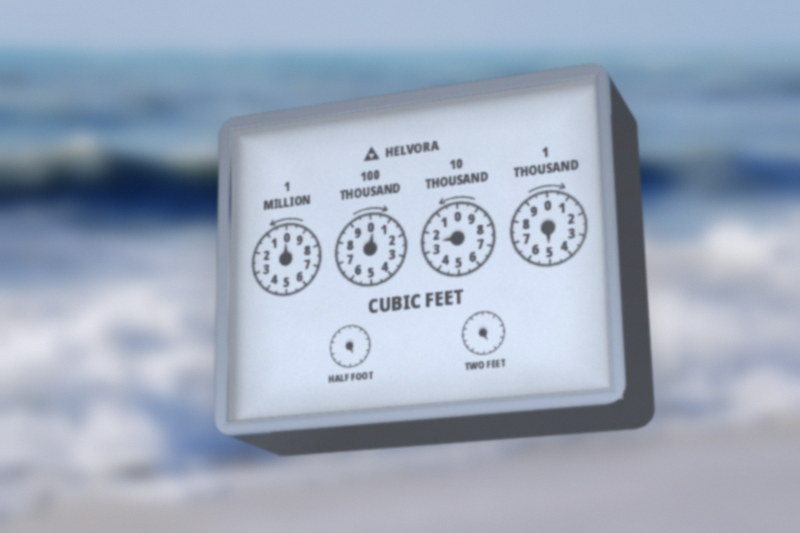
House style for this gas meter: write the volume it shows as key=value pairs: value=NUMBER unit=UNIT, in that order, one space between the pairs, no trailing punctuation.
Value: value=2500 unit=ft³
